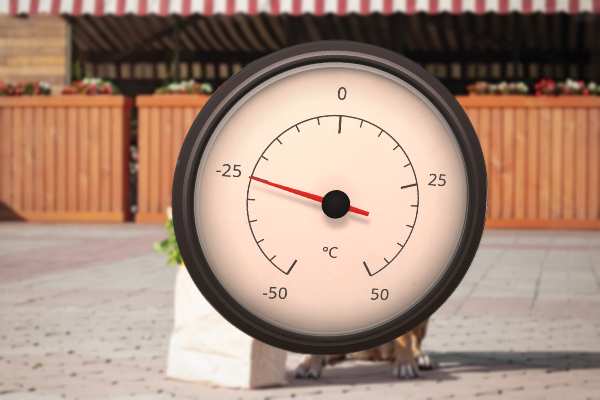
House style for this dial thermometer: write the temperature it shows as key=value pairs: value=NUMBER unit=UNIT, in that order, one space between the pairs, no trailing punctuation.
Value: value=-25 unit=°C
